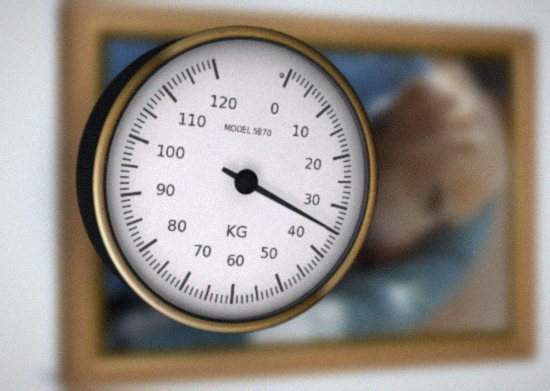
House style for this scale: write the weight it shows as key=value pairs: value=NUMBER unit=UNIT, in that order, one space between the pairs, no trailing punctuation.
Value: value=35 unit=kg
